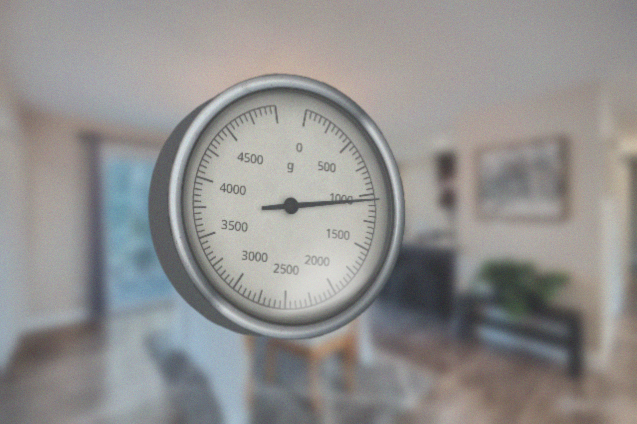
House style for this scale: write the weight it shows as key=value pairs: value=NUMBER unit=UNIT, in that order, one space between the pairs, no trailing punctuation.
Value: value=1050 unit=g
